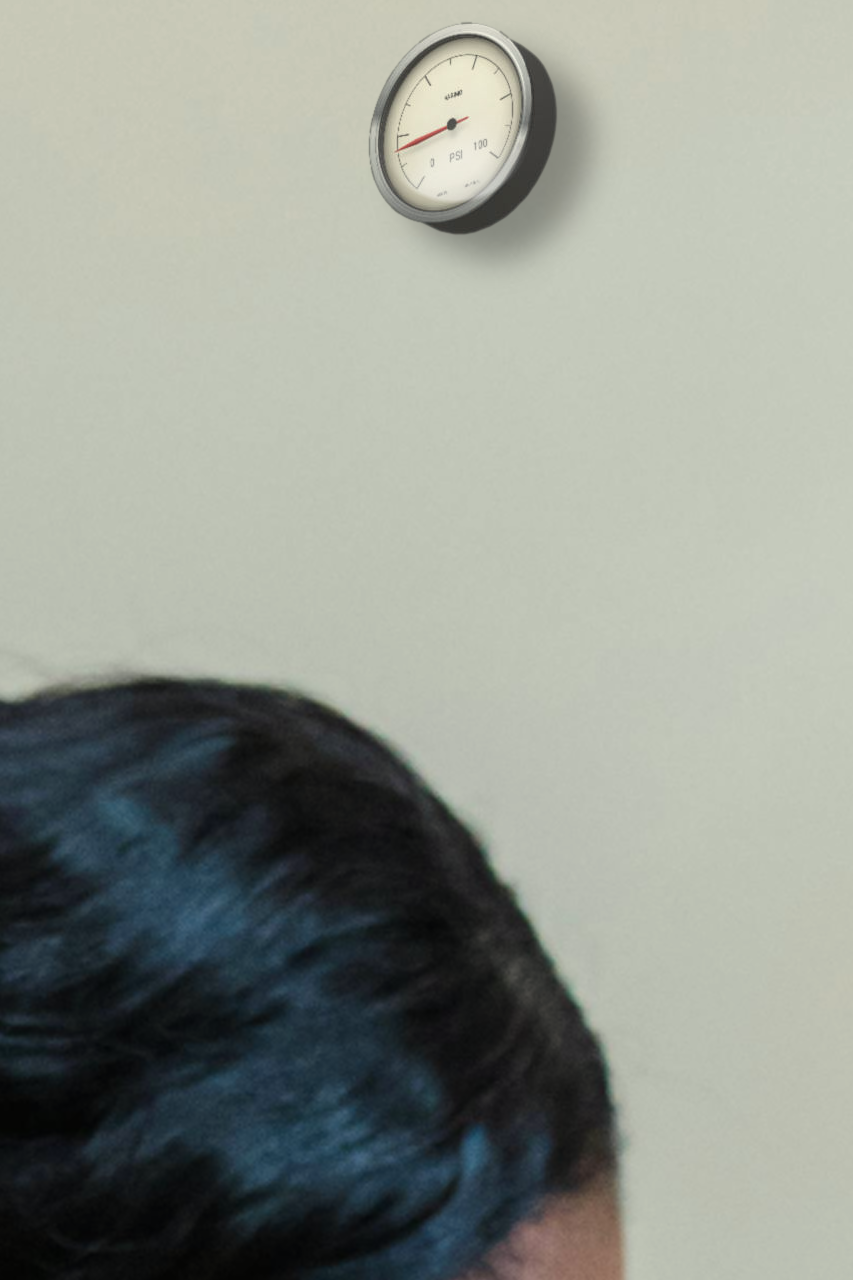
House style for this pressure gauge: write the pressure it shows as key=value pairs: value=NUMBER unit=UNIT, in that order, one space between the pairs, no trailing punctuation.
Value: value=15 unit=psi
